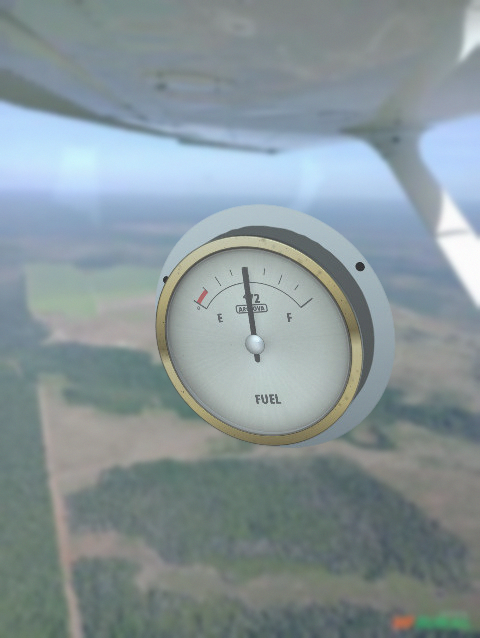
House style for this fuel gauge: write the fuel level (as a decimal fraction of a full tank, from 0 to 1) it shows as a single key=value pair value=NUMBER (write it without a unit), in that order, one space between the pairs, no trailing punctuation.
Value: value=0.5
